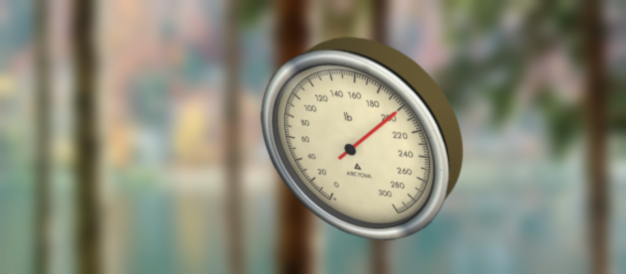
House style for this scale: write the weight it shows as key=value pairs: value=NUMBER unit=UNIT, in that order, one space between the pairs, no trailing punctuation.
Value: value=200 unit=lb
